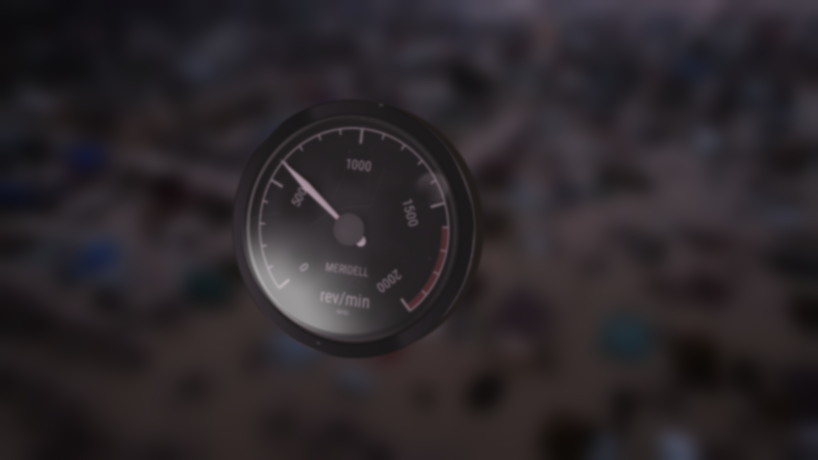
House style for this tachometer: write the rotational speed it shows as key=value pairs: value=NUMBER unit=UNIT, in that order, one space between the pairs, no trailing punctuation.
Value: value=600 unit=rpm
